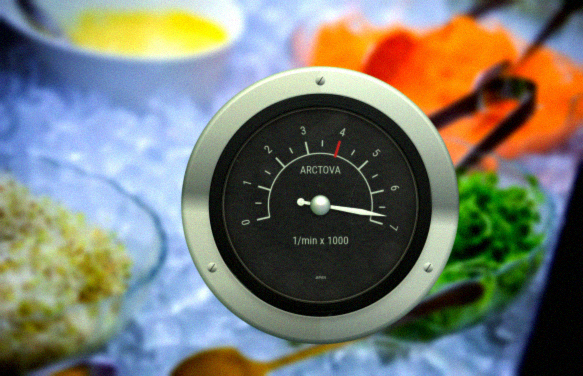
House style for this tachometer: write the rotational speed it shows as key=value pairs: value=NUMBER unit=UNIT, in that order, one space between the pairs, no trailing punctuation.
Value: value=6750 unit=rpm
